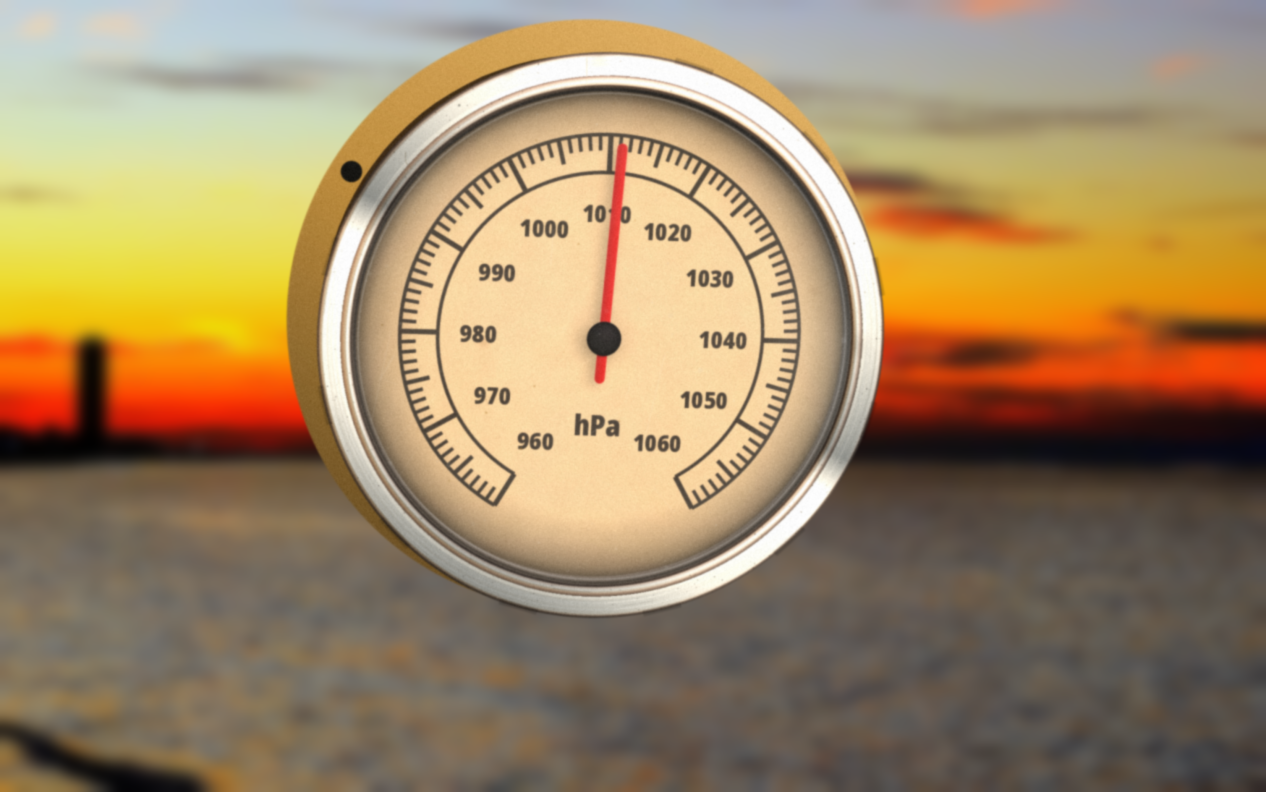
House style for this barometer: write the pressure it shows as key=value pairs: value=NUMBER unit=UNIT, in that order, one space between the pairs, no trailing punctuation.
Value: value=1011 unit=hPa
